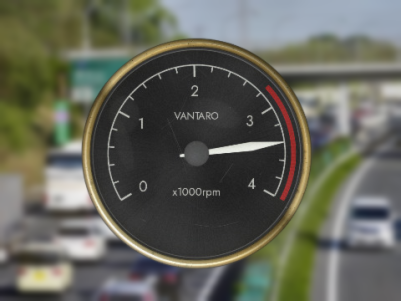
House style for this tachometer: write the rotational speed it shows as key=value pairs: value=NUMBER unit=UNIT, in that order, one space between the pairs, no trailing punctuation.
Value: value=3400 unit=rpm
